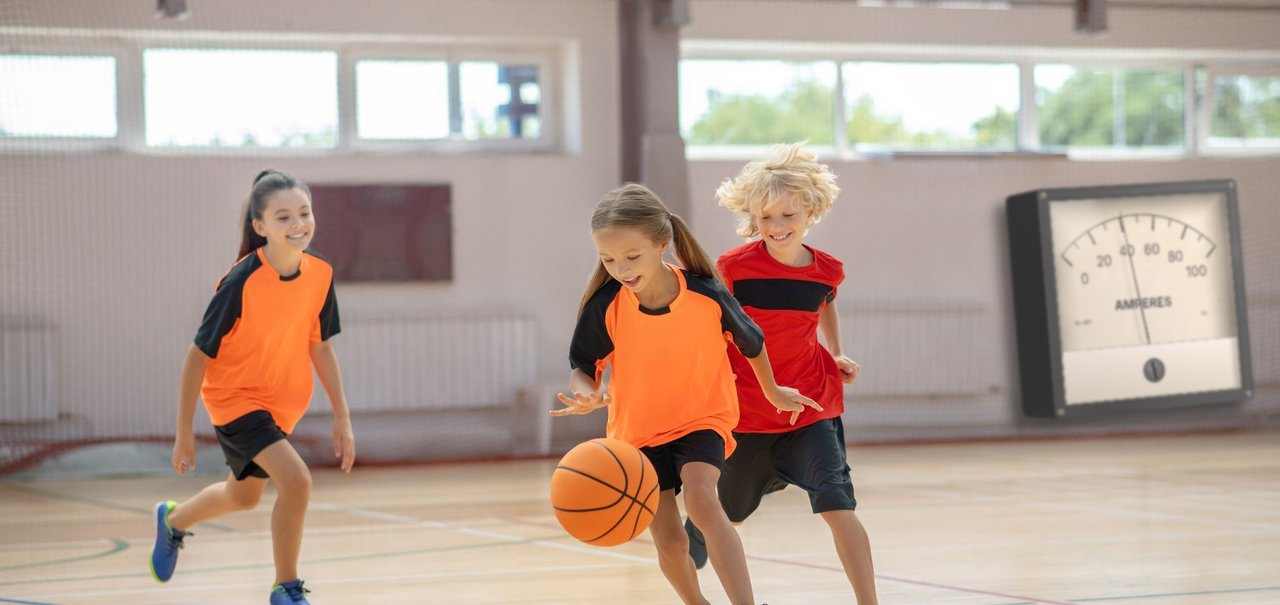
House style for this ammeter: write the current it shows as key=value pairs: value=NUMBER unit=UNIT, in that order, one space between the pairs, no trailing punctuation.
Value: value=40 unit=A
